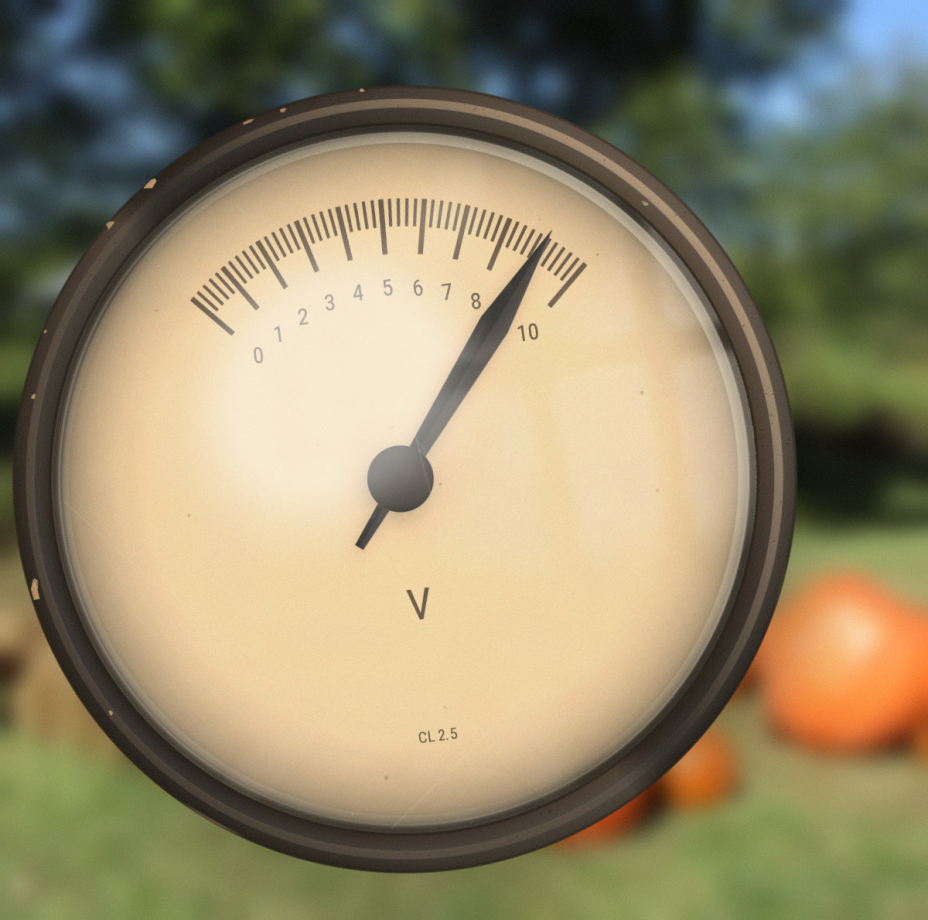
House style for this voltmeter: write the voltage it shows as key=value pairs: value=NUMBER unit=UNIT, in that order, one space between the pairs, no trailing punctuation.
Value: value=9 unit=V
